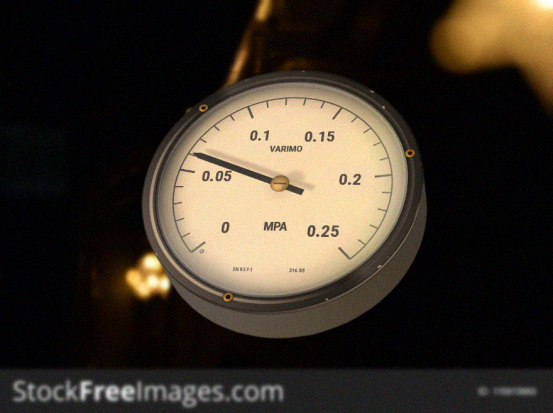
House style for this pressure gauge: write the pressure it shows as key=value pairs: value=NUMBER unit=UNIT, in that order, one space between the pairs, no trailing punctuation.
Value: value=0.06 unit=MPa
